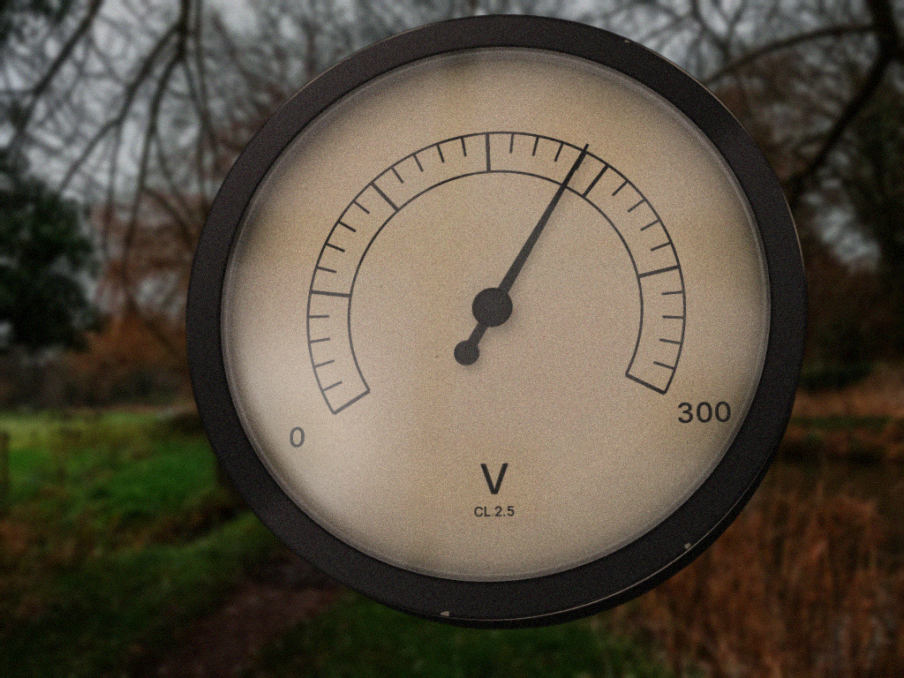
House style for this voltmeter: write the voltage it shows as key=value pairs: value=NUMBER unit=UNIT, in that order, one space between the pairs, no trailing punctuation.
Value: value=190 unit=V
